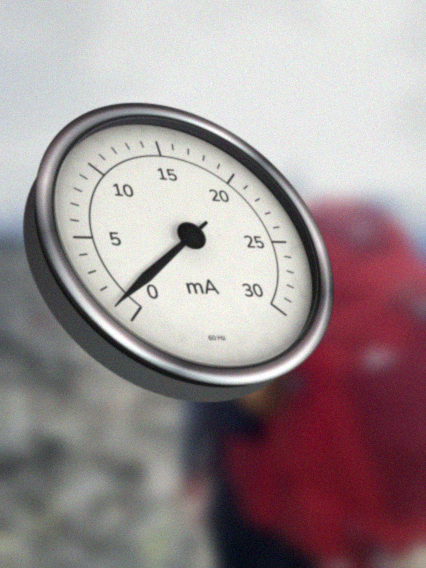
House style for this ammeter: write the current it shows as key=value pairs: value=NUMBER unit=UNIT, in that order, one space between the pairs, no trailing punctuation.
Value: value=1 unit=mA
